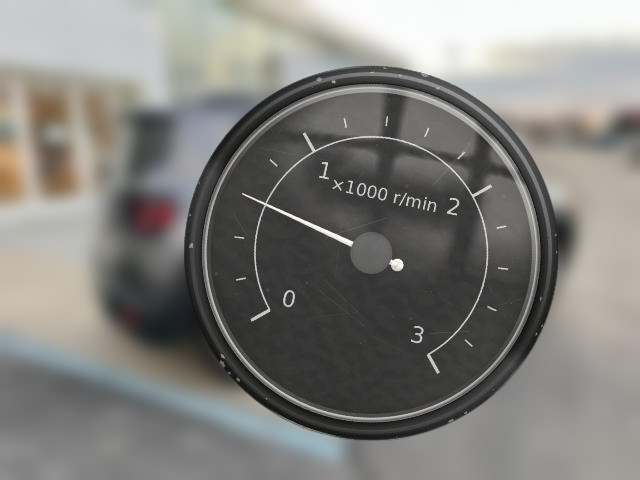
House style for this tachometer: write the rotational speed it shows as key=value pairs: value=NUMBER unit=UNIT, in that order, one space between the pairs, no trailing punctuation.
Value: value=600 unit=rpm
